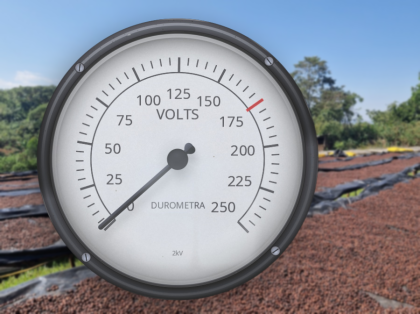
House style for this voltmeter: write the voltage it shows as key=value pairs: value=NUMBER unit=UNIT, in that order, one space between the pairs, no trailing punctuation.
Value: value=2.5 unit=V
